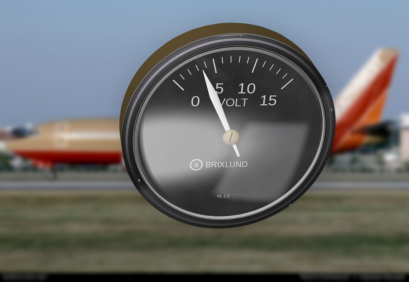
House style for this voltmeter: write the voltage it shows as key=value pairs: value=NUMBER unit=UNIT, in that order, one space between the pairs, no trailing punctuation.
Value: value=3.5 unit=V
